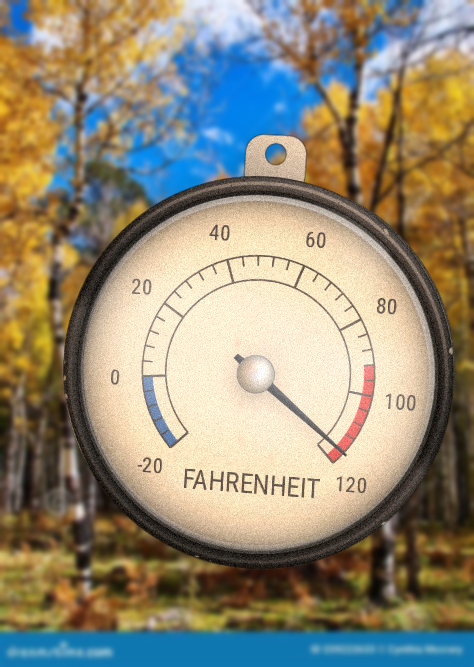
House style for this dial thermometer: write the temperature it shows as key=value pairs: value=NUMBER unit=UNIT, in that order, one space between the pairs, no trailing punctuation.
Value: value=116 unit=°F
